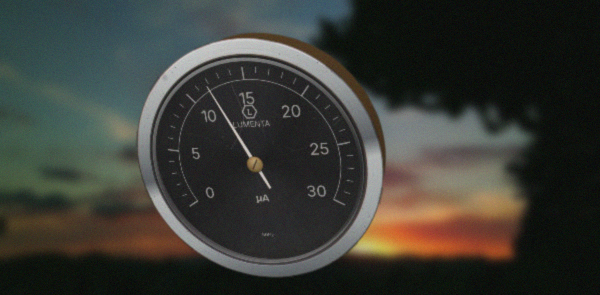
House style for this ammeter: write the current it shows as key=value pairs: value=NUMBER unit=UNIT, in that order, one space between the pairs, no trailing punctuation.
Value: value=12 unit=µA
